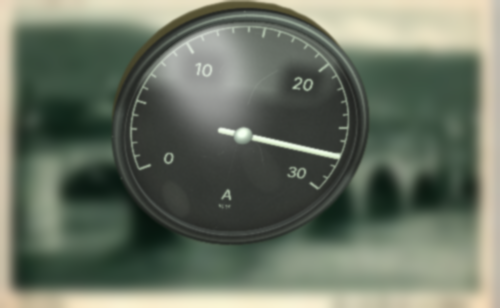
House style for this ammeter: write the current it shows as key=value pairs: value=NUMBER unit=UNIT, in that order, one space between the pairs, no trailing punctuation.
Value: value=27 unit=A
